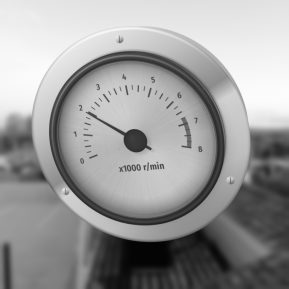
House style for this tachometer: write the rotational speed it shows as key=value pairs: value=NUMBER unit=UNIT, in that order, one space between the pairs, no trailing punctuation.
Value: value=2000 unit=rpm
